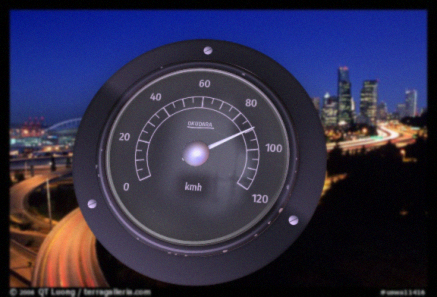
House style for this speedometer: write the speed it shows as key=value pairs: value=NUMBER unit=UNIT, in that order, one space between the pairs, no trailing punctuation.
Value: value=90 unit=km/h
